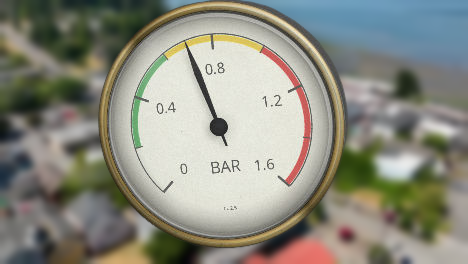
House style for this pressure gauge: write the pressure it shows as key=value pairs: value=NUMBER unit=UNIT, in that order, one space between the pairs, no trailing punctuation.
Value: value=0.7 unit=bar
